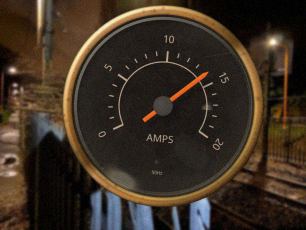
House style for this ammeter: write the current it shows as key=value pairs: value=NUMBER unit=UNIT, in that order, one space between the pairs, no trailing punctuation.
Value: value=14 unit=A
